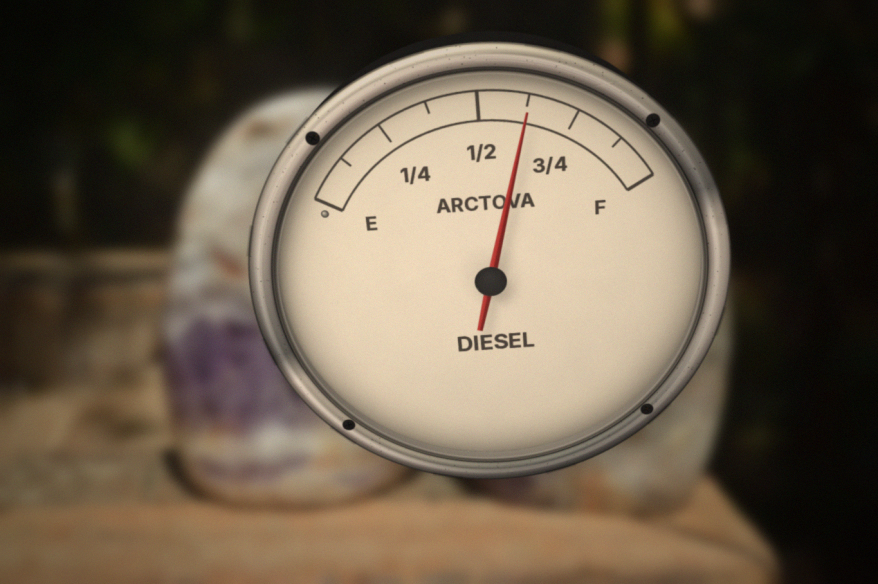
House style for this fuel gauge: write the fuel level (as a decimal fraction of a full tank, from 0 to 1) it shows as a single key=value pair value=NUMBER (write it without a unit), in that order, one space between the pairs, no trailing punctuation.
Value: value=0.625
